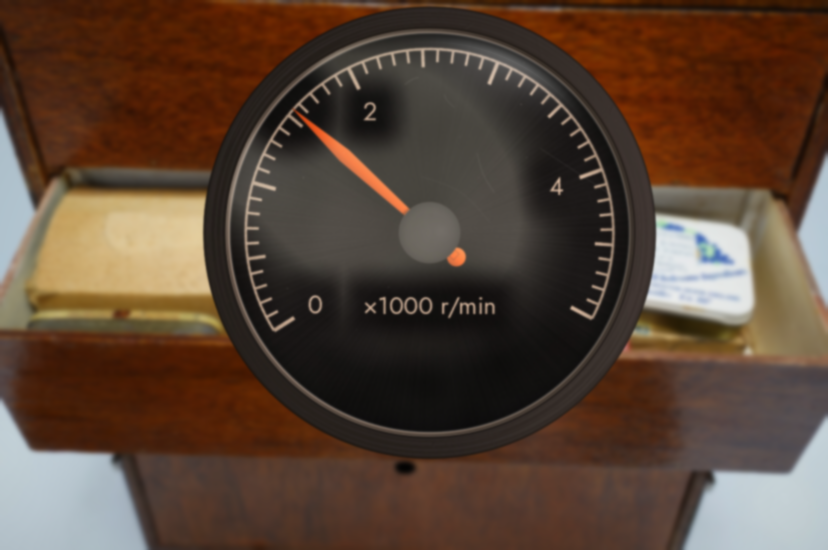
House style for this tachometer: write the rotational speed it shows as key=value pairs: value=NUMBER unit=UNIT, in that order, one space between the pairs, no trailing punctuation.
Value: value=1550 unit=rpm
